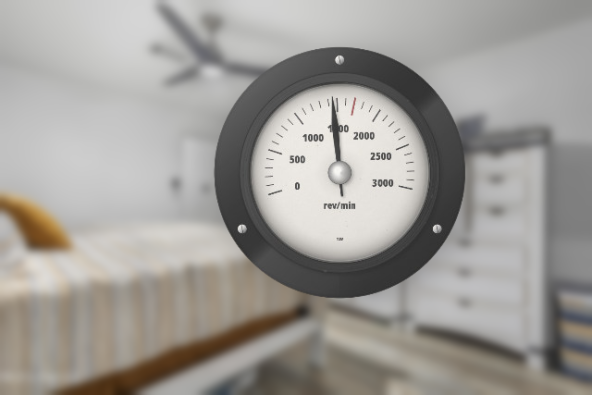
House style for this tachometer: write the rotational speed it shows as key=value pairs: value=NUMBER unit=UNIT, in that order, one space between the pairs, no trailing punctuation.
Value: value=1450 unit=rpm
